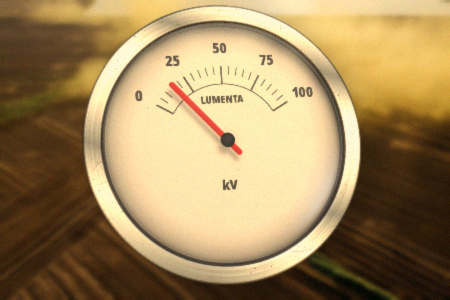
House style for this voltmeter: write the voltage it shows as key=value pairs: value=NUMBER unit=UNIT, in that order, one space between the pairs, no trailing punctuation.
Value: value=15 unit=kV
